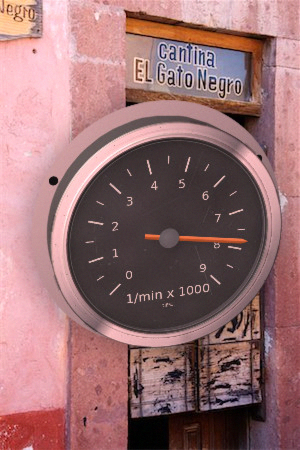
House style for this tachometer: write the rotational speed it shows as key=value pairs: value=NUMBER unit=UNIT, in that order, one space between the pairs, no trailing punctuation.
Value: value=7750 unit=rpm
